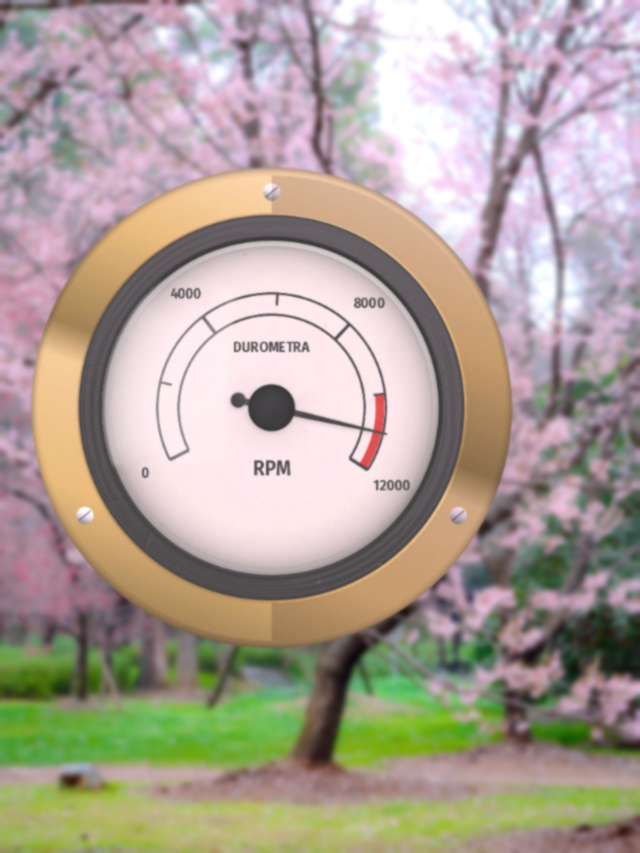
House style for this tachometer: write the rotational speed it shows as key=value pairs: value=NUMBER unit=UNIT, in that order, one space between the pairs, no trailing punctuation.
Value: value=11000 unit=rpm
